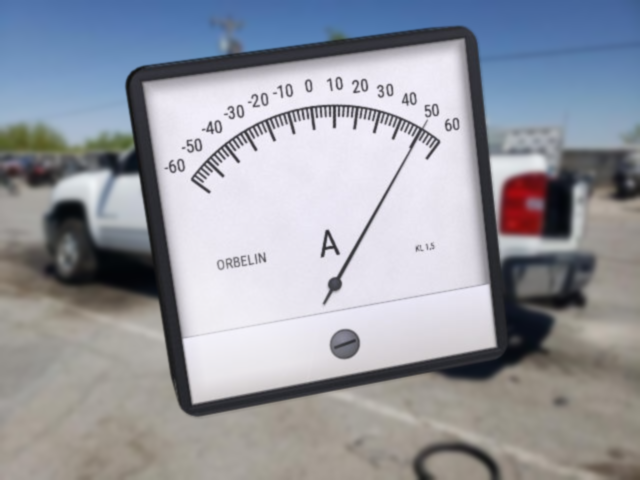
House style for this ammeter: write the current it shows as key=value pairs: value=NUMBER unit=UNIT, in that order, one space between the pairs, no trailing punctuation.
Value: value=50 unit=A
